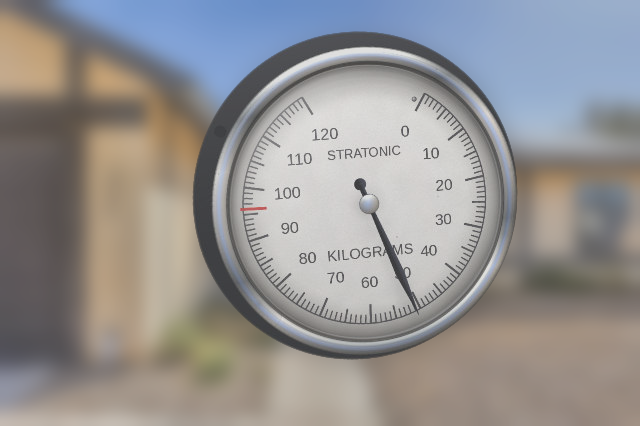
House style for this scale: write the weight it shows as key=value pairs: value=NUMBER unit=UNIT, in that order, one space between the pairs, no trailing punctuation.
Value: value=51 unit=kg
